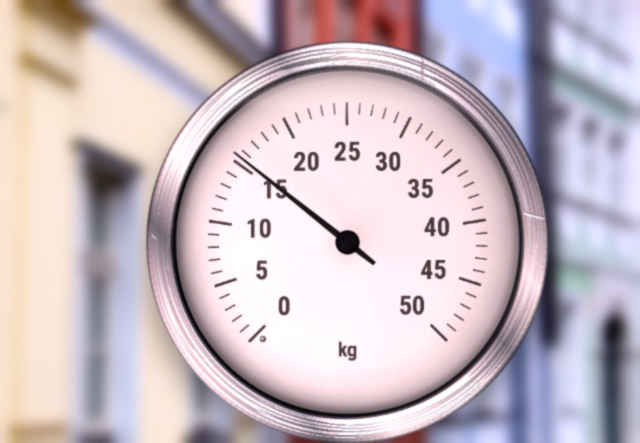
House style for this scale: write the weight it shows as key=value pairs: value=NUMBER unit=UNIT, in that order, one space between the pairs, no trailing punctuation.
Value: value=15.5 unit=kg
